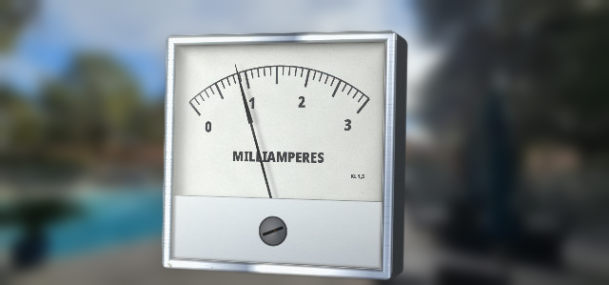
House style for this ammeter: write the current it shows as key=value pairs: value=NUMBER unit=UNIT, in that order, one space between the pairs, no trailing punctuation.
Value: value=0.9 unit=mA
